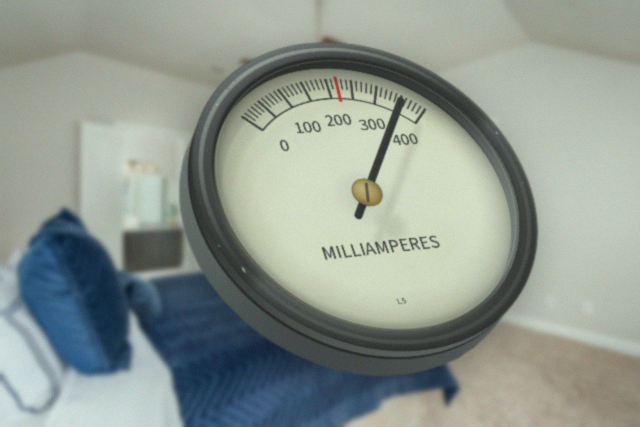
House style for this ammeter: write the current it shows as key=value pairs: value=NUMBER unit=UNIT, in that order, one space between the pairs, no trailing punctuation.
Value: value=350 unit=mA
